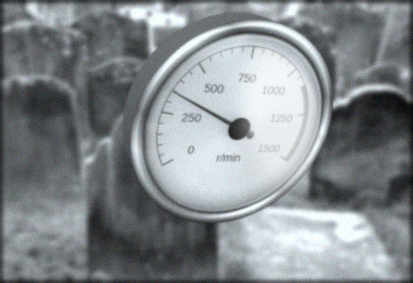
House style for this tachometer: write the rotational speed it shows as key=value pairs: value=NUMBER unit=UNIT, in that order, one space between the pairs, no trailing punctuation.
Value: value=350 unit=rpm
